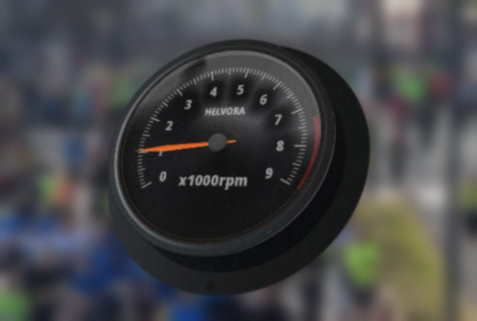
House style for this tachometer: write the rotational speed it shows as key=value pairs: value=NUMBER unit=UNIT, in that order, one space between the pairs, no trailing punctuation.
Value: value=1000 unit=rpm
